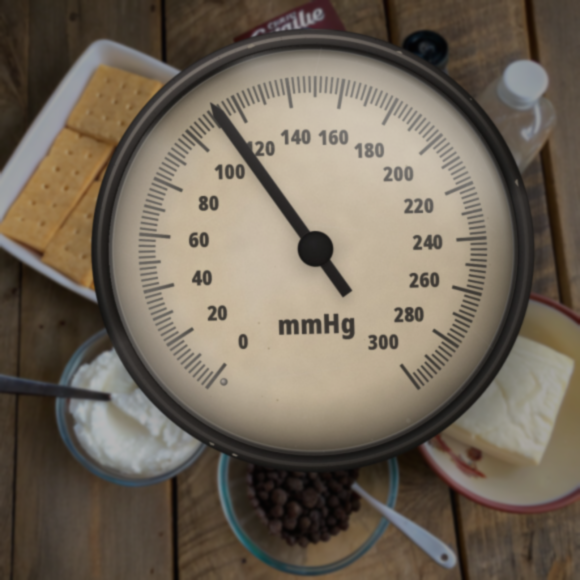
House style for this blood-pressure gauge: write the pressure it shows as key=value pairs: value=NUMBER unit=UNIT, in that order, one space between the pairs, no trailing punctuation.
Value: value=112 unit=mmHg
